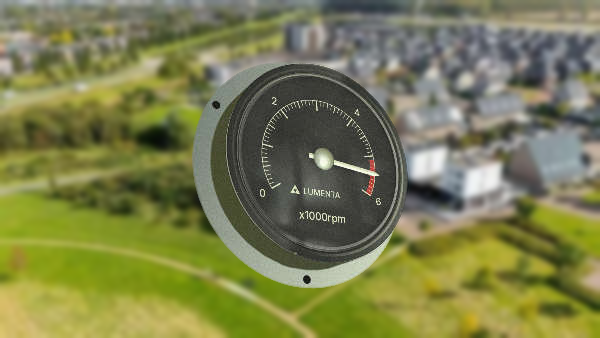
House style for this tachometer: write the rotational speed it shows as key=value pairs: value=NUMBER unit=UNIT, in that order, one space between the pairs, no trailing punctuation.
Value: value=5500 unit=rpm
